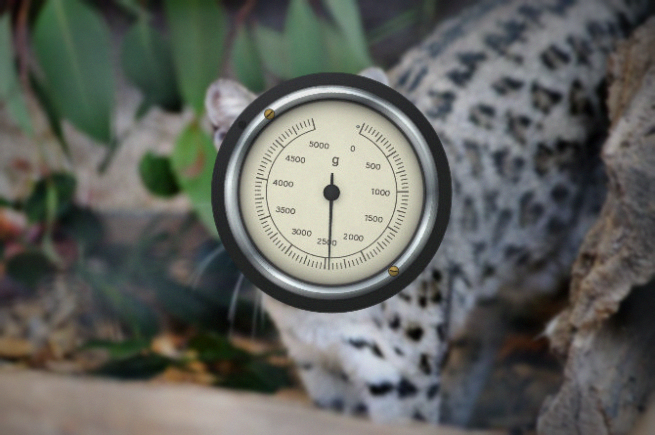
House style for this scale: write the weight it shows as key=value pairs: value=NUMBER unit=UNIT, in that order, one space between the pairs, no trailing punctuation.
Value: value=2450 unit=g
